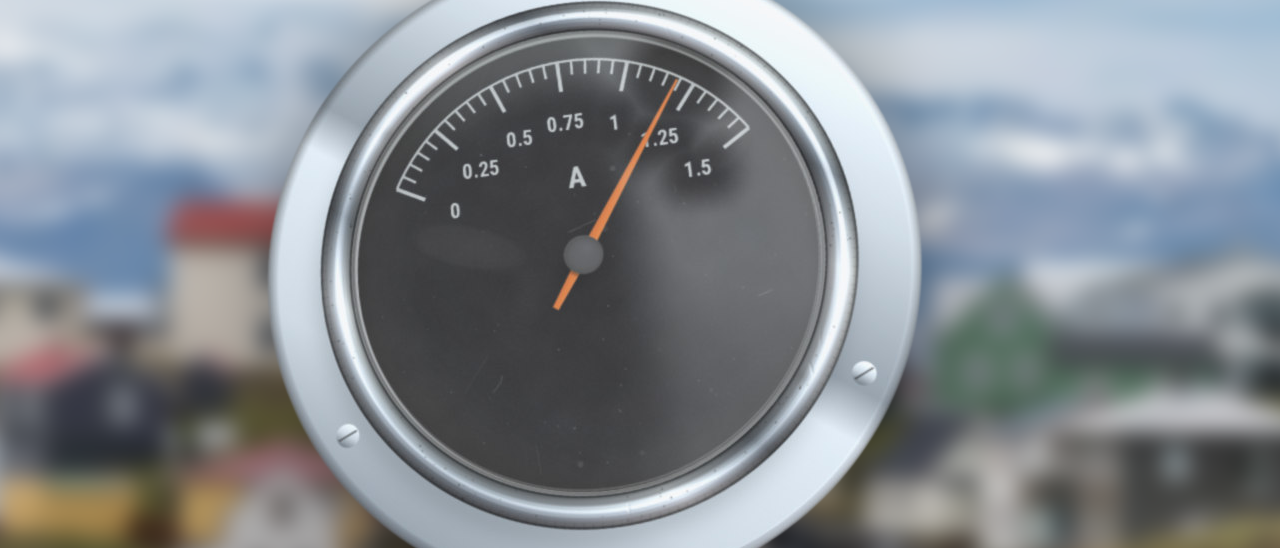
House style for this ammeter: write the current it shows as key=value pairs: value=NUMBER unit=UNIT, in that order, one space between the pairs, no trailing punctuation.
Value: value=1.2 unit=A
